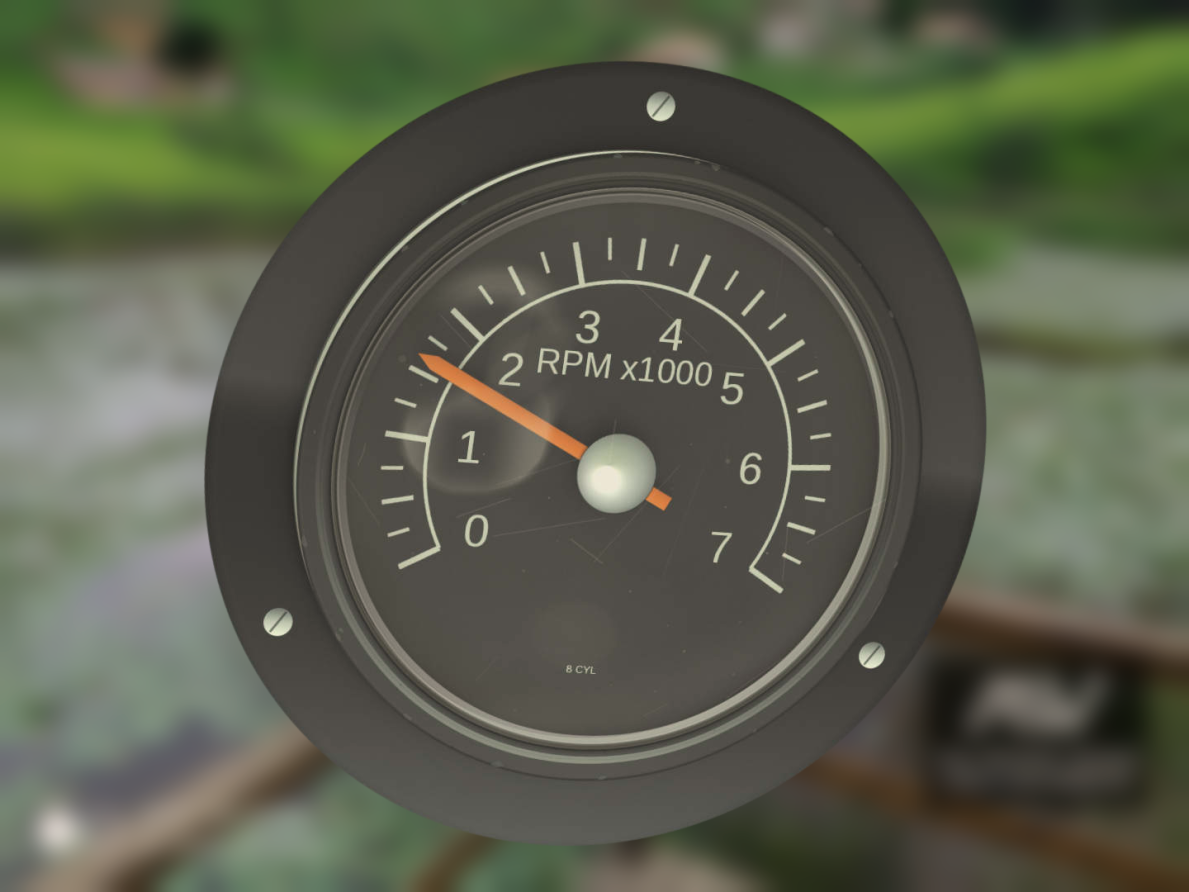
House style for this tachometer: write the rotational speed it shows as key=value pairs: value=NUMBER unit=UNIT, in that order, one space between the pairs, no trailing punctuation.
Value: value=1625 unit=rpm
